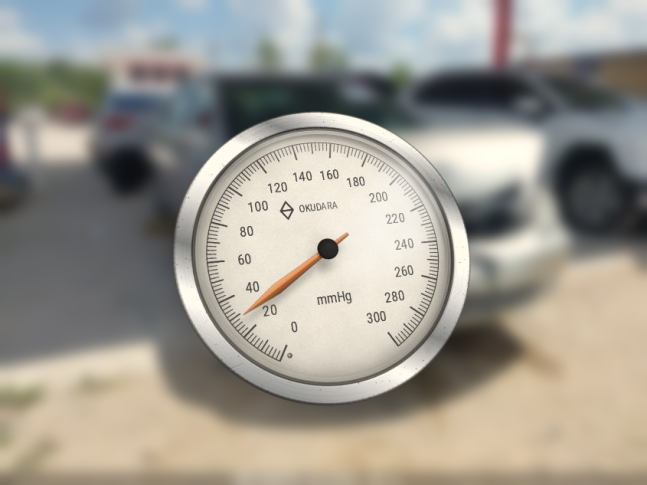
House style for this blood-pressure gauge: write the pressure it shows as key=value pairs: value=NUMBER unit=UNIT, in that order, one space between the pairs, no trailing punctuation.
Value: value=28 unit=mmHg
